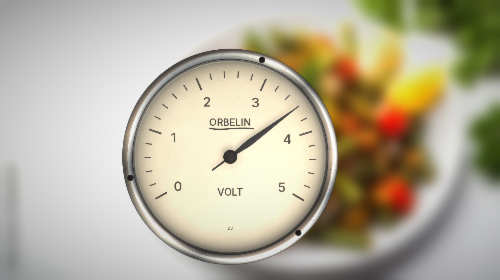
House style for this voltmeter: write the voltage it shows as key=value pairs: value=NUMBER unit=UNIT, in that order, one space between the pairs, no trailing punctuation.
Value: value=3.6 unit=V
